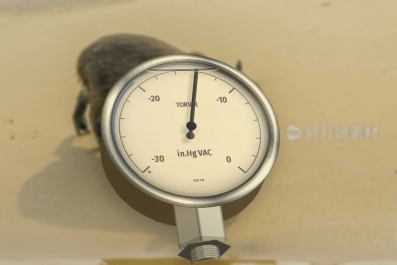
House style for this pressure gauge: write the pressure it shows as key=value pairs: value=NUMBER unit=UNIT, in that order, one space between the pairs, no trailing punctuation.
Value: value=-14 unit=inHg
